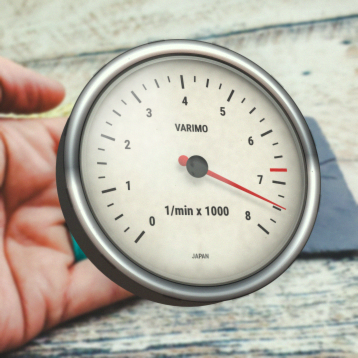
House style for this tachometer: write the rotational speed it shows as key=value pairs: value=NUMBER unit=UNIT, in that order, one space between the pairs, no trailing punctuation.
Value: value=7500 unit=rpm
